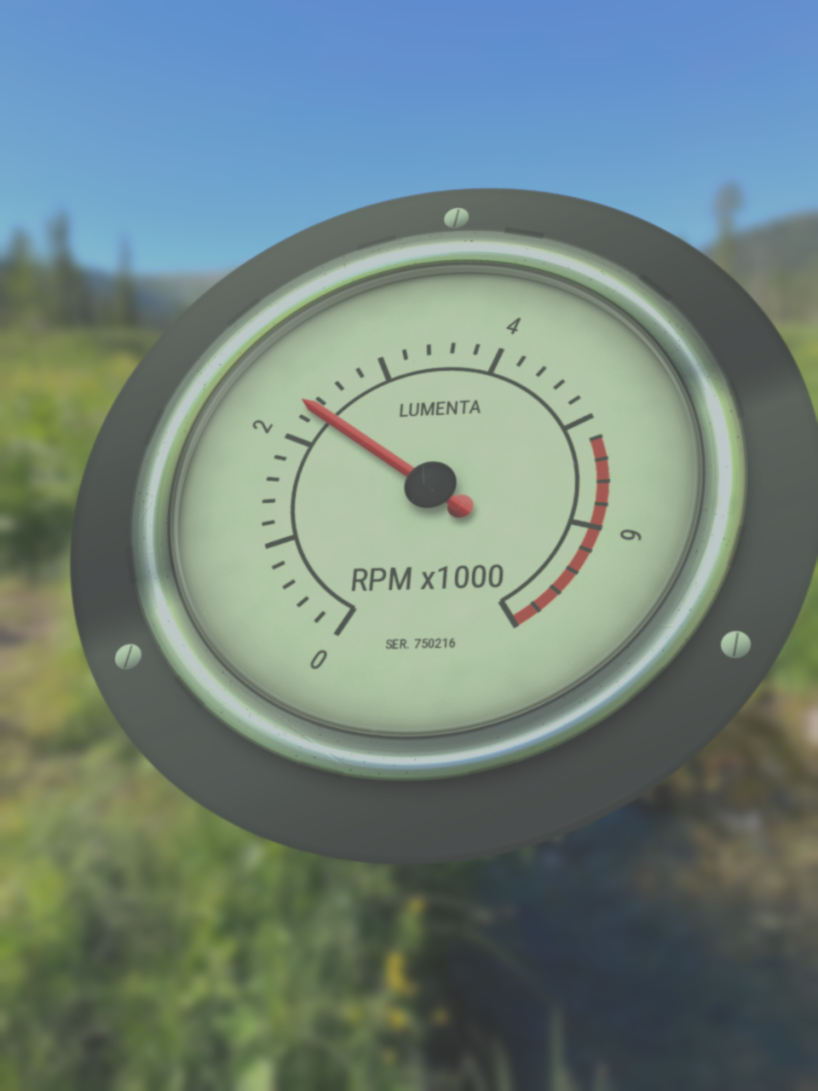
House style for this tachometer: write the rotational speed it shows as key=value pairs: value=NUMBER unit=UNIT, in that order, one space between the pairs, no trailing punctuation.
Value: value=2300 unit=rpm
